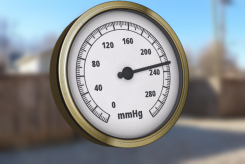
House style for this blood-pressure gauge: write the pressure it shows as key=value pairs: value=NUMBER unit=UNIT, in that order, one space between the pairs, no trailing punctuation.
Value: value=230 unit=mmHg
